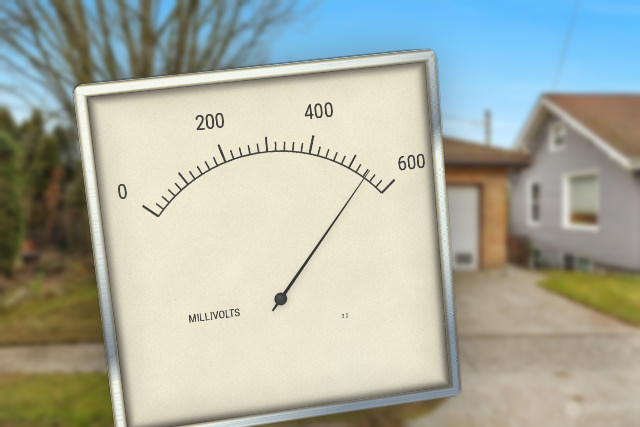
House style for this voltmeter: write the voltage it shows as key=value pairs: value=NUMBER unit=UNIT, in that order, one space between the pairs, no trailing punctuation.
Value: value=540 unit=mV
